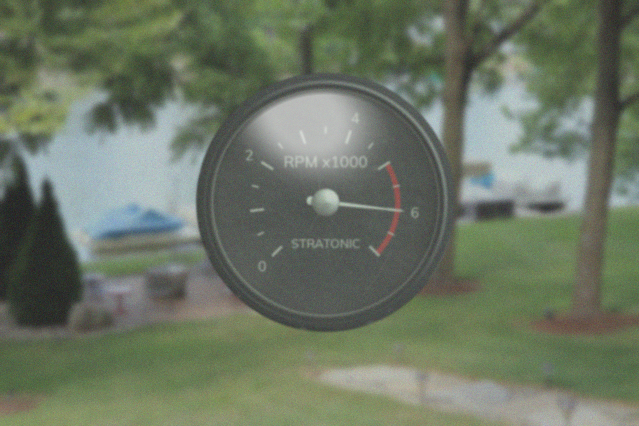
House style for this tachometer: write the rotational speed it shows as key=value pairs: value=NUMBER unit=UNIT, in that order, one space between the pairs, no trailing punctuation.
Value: value=6000 unit=rpm
